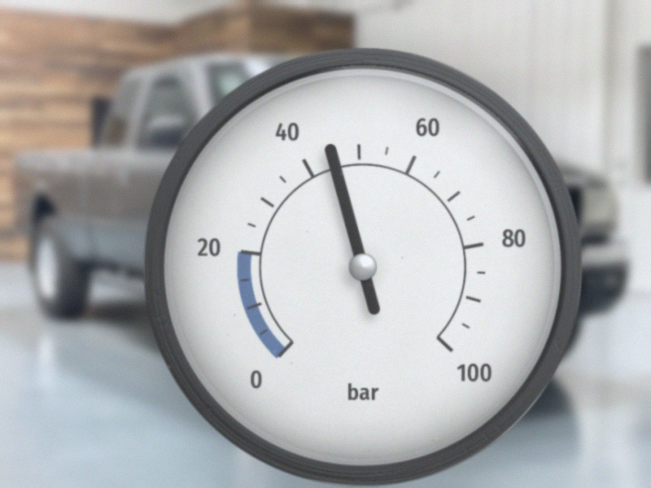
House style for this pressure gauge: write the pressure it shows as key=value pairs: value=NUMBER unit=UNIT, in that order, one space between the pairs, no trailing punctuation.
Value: value=45 unit=bar
